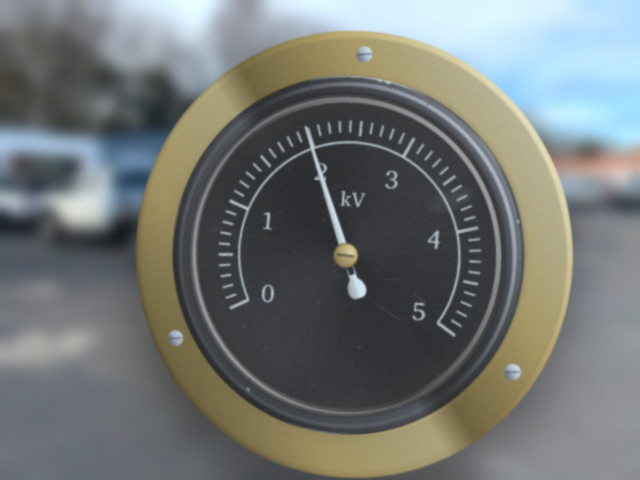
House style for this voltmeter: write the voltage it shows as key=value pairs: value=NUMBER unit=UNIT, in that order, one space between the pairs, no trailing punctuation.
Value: value=2 unit=kV
